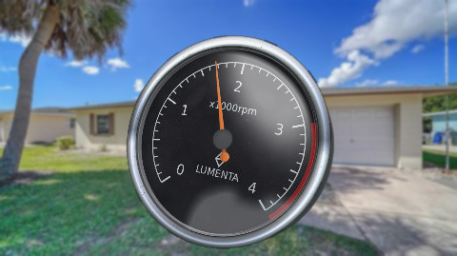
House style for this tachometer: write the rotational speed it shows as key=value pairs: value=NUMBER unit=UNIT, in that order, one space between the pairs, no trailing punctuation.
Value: value=1700 unit=rpm
